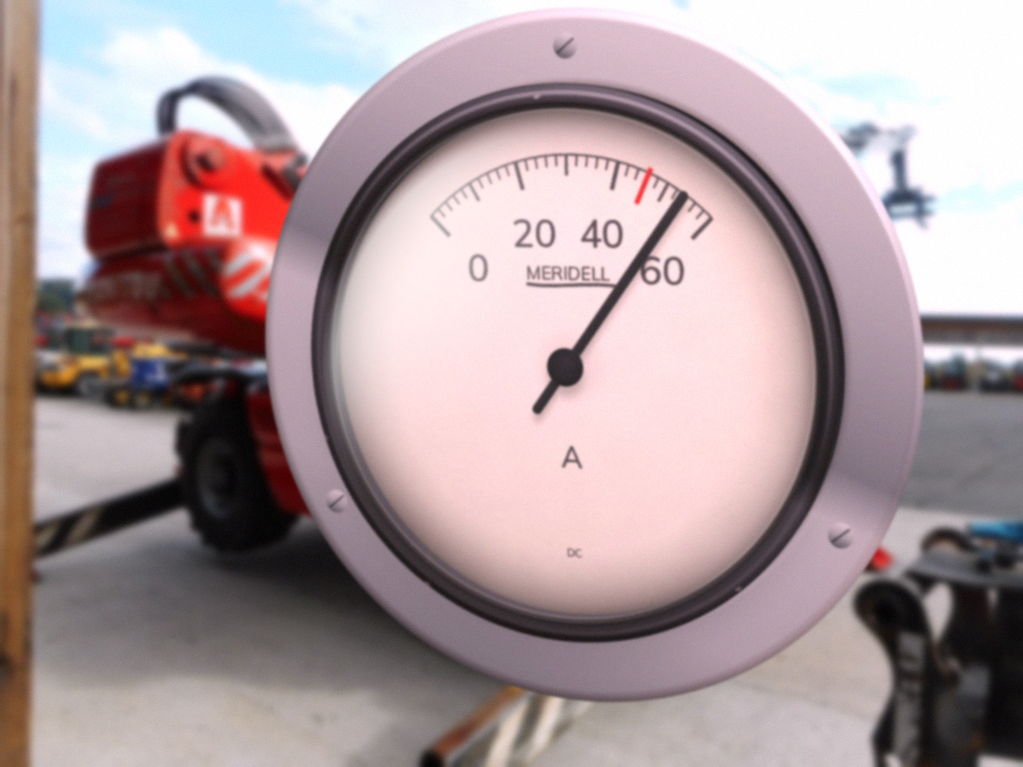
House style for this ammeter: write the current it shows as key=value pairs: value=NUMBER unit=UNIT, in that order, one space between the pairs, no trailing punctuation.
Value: value=54 unit=A
